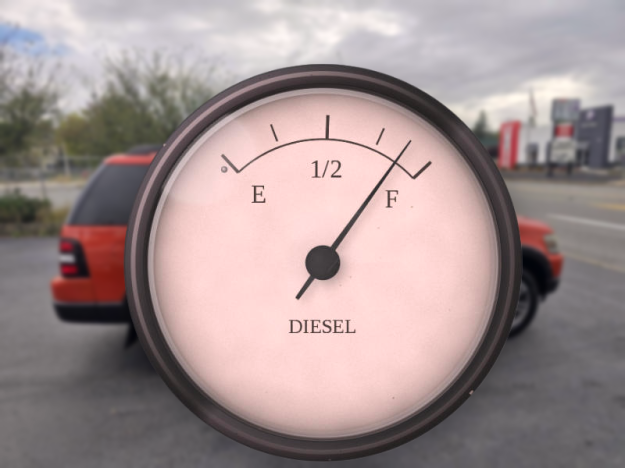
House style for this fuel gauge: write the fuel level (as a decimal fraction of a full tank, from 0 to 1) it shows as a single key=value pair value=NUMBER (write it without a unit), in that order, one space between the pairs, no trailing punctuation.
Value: value=0.875
